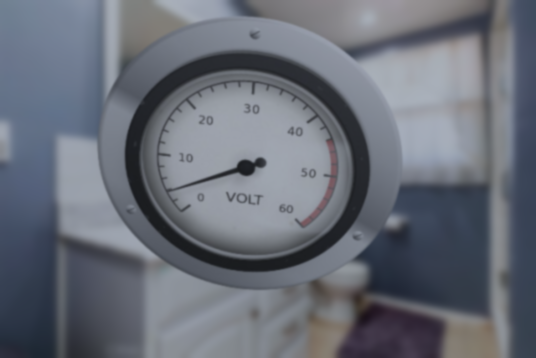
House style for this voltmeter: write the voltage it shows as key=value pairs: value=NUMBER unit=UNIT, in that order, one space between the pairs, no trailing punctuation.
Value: value=4 unit=V
